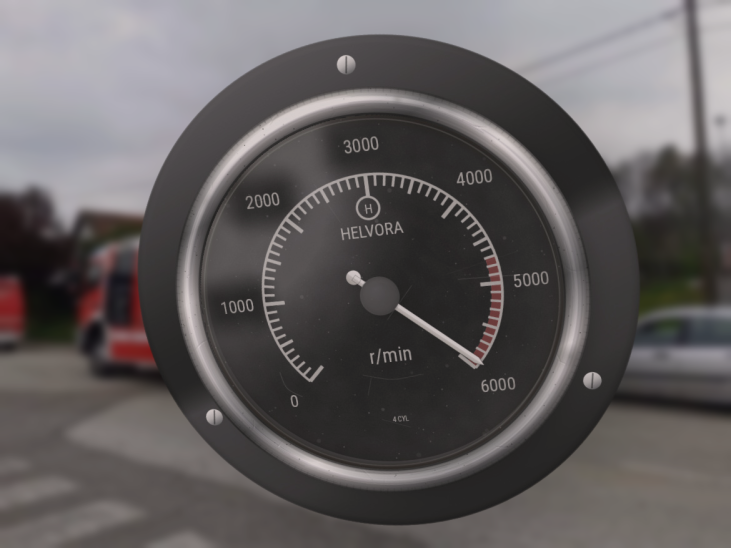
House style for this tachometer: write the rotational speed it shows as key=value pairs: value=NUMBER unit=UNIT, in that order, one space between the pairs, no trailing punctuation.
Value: value=5900 unit=rpm
